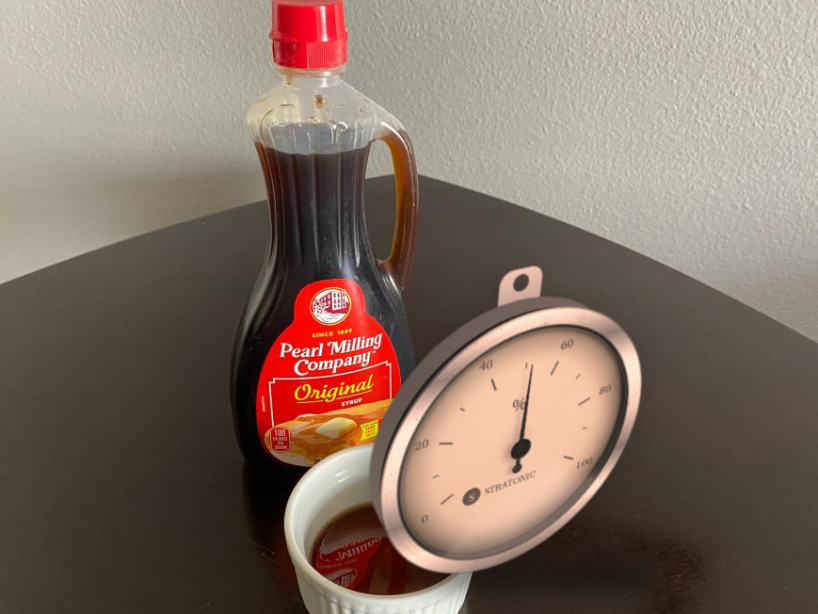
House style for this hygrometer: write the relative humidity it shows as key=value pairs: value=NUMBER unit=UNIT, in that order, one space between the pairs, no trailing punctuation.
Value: value=50 unit=%
